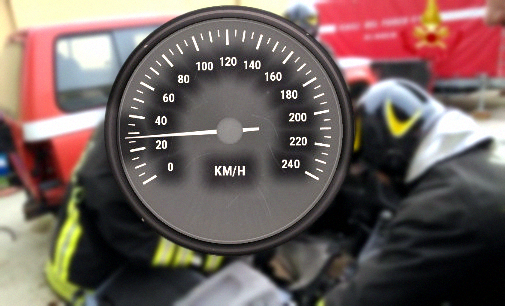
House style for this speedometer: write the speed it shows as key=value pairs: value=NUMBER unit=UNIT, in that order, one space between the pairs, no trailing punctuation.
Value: value=27.5 unit=km/h
